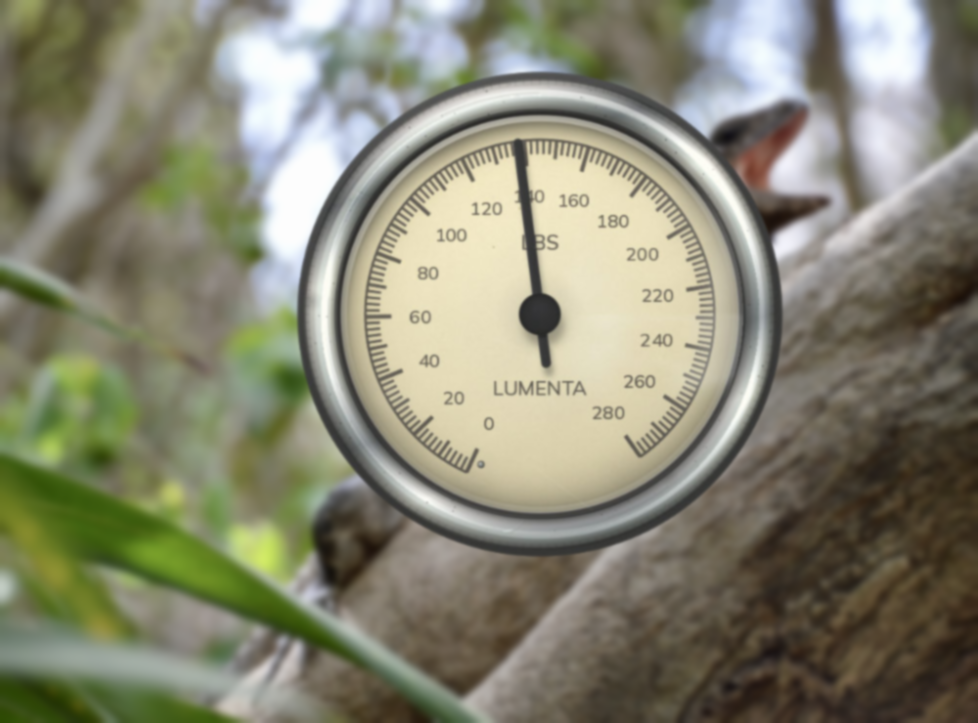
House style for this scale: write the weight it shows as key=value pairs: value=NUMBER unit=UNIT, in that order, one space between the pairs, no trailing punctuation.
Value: value=138 unit=lb
